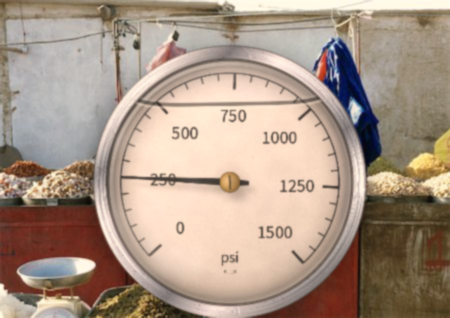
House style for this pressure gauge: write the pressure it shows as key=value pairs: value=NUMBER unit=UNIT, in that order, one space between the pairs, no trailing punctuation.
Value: value=250 unit=psi
